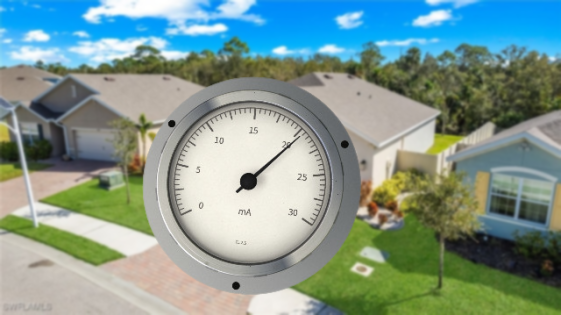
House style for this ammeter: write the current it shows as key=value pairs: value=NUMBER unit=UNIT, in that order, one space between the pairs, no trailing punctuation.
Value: value=20.5 unit=mA
